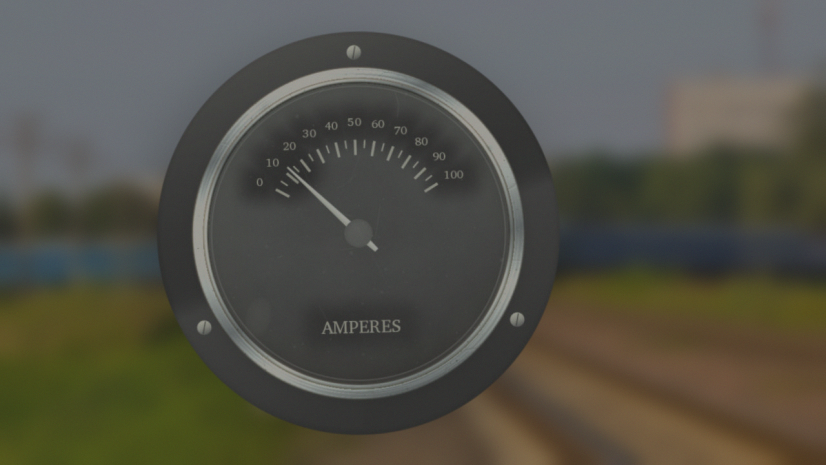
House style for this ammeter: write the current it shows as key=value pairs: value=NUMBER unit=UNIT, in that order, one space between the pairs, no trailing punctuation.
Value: value=12.5 unit=A
